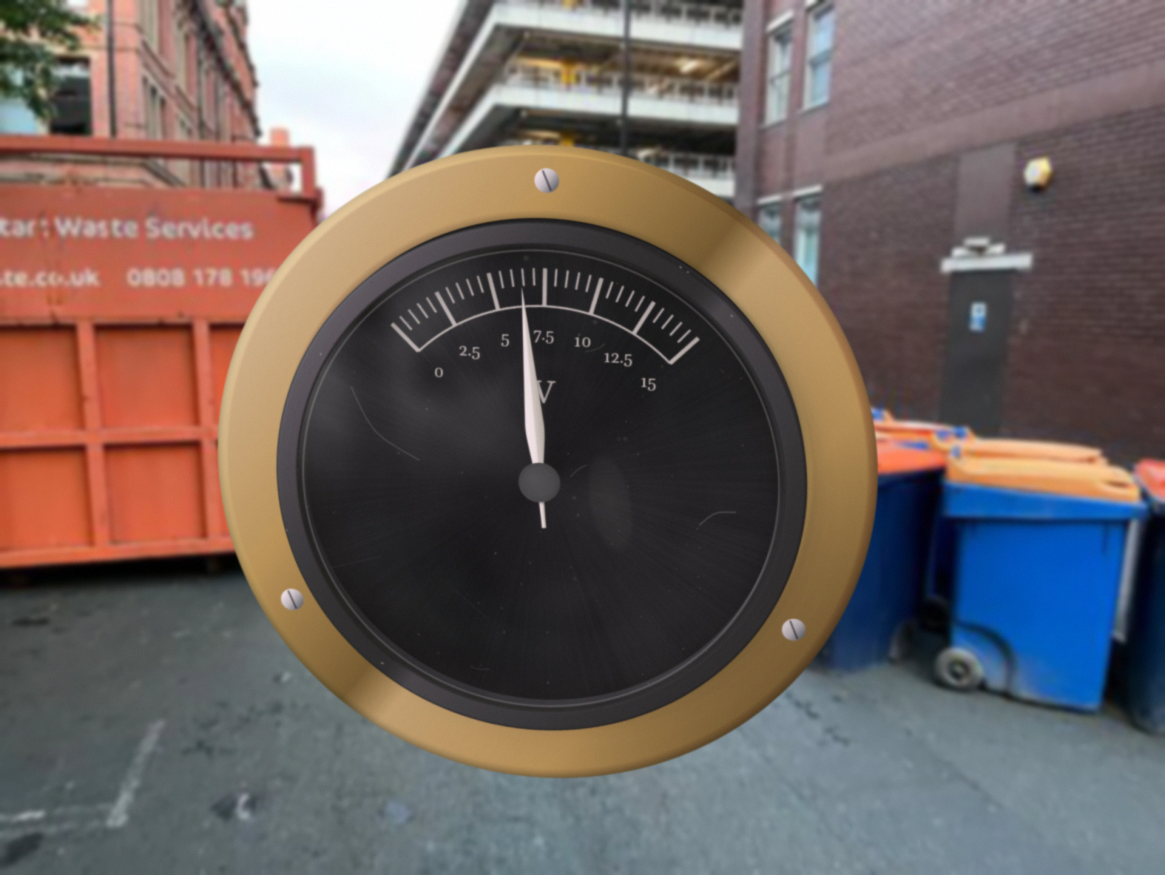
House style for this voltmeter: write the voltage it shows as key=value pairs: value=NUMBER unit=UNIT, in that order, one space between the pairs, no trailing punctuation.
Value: value=6.5 unit=V
